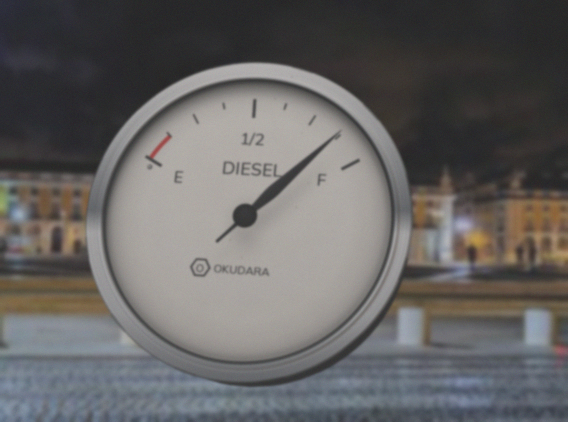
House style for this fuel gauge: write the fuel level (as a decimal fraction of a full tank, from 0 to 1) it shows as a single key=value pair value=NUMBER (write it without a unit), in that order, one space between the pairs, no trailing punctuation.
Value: value=0.875
